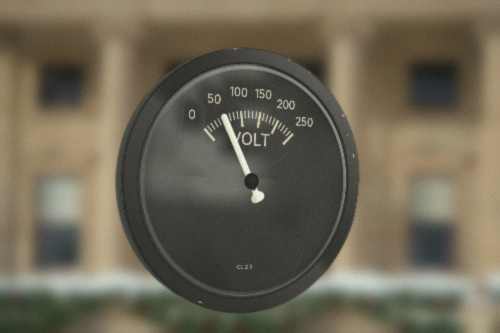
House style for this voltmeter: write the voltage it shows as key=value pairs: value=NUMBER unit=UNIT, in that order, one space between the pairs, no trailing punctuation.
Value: value=50 unit=V
